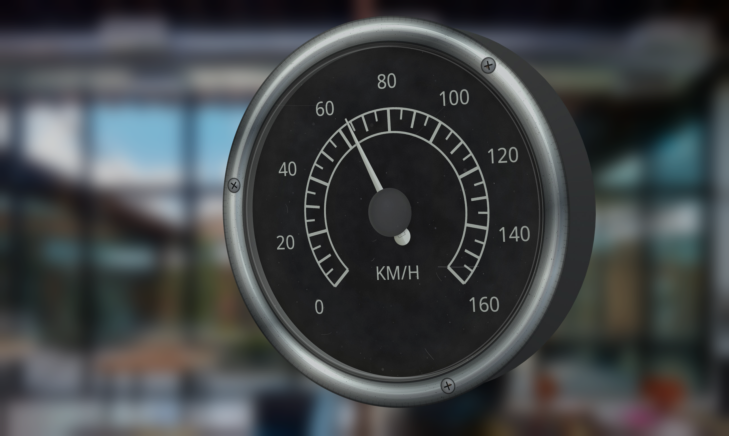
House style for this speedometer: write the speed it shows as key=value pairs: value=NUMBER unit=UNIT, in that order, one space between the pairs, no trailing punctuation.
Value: value=65 unit=km/h
